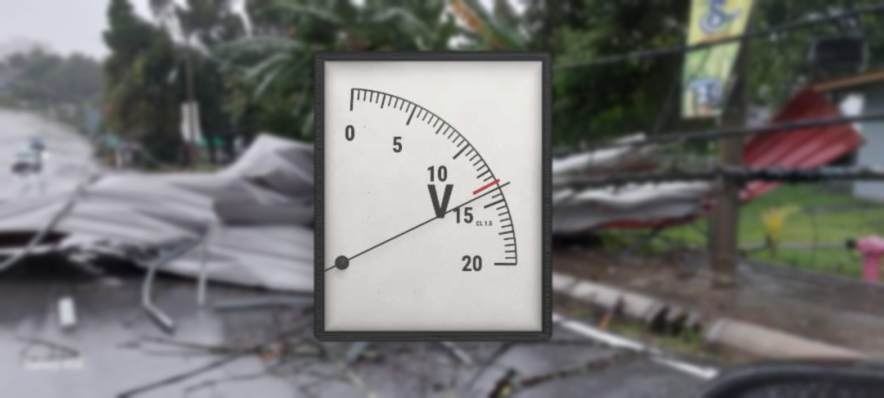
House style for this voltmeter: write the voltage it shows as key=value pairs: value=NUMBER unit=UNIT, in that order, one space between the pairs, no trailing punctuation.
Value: value=14 unit=V
